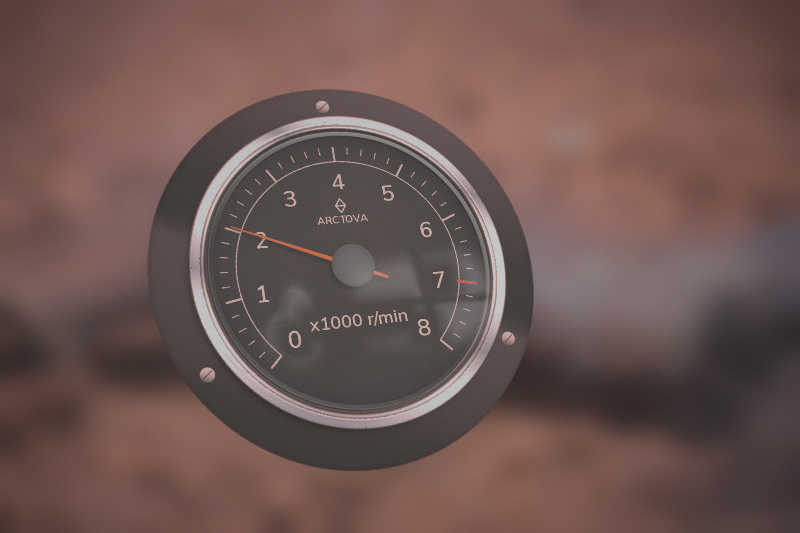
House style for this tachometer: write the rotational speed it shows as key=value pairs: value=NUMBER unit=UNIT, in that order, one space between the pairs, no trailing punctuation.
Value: value=2000 unit=rpm
